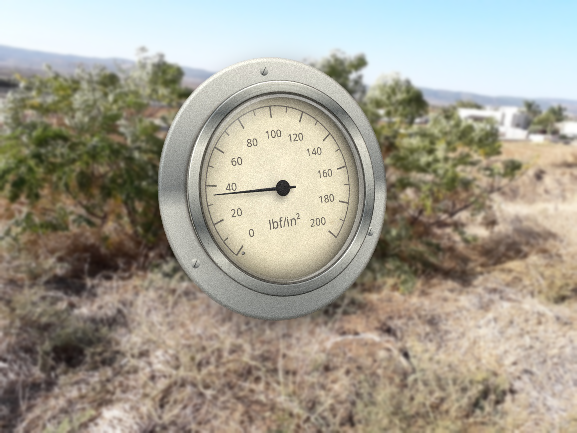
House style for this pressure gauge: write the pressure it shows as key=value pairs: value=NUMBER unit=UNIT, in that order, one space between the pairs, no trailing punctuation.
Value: value=35 unit=psi
